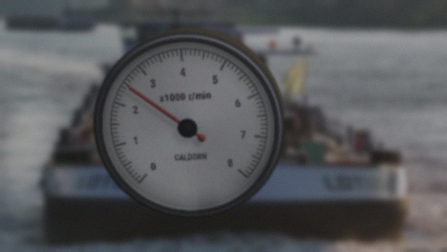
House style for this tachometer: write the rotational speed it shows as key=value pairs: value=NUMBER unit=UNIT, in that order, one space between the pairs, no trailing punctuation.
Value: value=2500 unit=rpm
